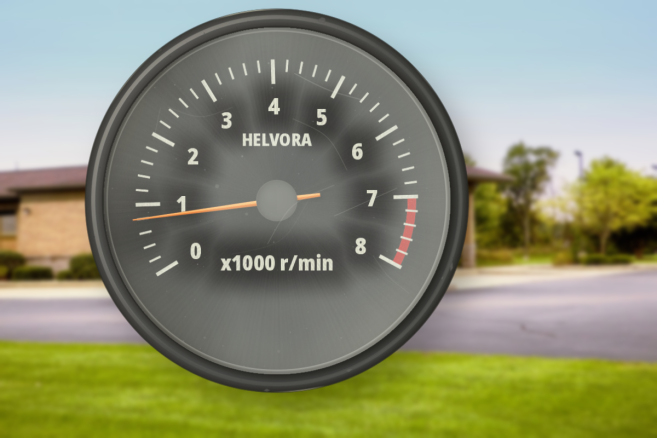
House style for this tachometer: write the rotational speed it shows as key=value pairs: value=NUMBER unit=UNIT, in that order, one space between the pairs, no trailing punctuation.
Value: value=800 unit=rpm
